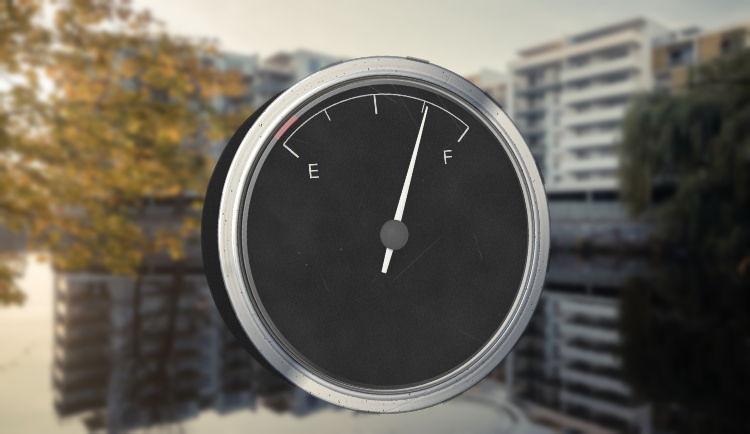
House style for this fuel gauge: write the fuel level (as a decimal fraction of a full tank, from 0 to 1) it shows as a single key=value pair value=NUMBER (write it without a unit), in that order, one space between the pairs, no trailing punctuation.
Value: value=0.75
